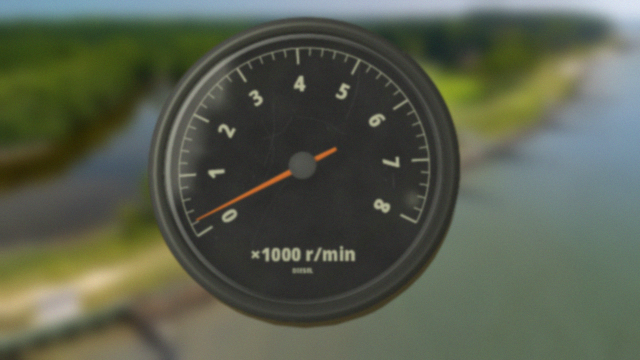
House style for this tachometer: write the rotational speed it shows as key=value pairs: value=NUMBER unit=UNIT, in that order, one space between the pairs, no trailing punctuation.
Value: value=200 unit=rpm
